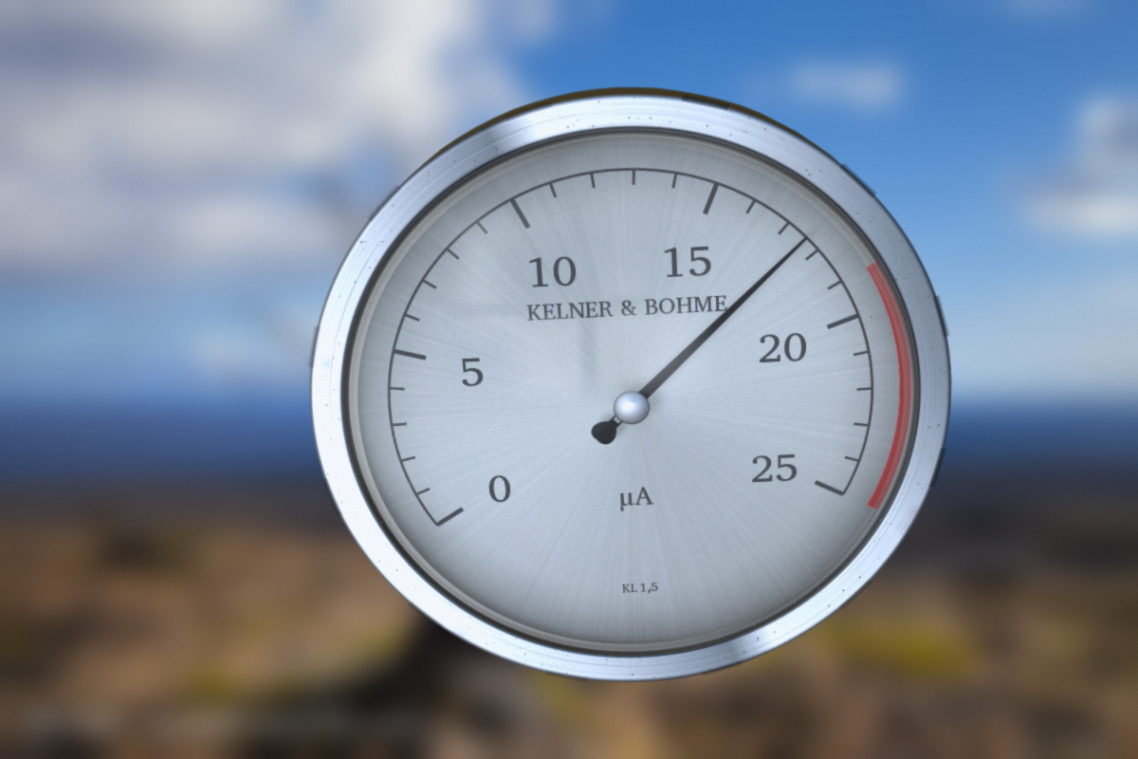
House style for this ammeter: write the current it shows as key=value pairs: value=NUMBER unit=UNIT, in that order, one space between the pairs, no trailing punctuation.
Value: value=17.5 unit=µA
